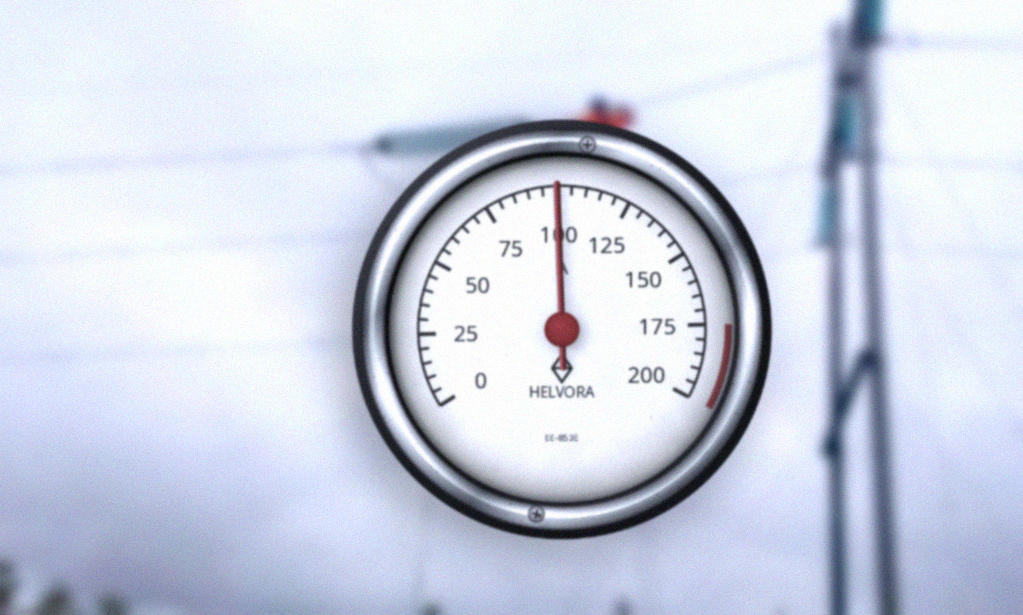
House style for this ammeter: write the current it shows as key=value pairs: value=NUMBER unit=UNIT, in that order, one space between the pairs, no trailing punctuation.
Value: value=100 unit=A
